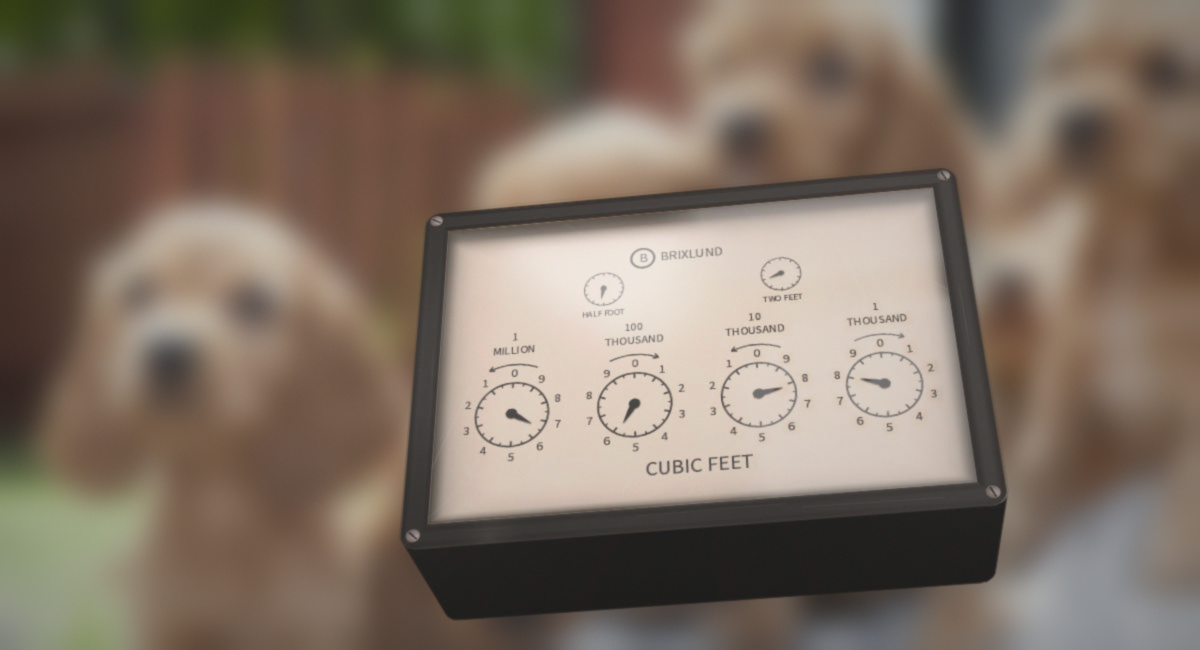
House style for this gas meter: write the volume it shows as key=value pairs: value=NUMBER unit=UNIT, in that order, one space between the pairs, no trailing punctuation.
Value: value=657800 unit=ft³
